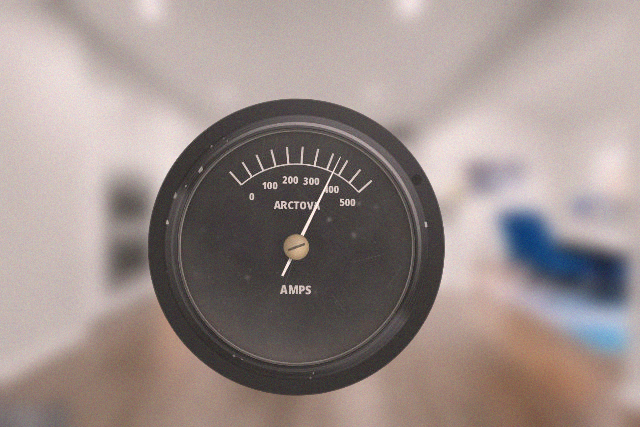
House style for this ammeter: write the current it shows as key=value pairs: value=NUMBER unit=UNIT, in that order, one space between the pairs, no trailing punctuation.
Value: value=375 unit=A
